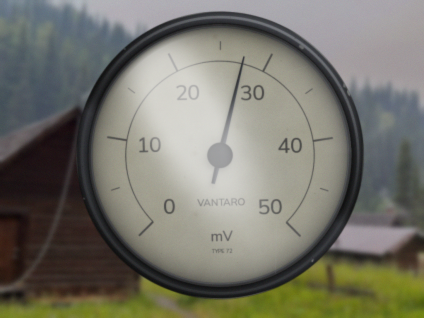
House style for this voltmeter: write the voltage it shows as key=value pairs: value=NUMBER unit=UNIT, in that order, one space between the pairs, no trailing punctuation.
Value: value=27.5 unit=mV
